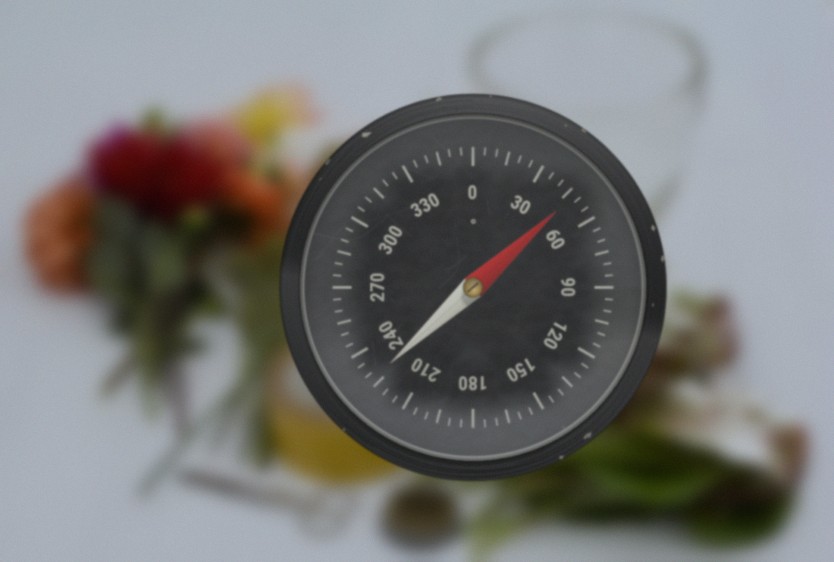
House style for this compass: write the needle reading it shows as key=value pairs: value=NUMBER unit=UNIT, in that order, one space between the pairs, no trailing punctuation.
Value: value=47.5 unit=°
